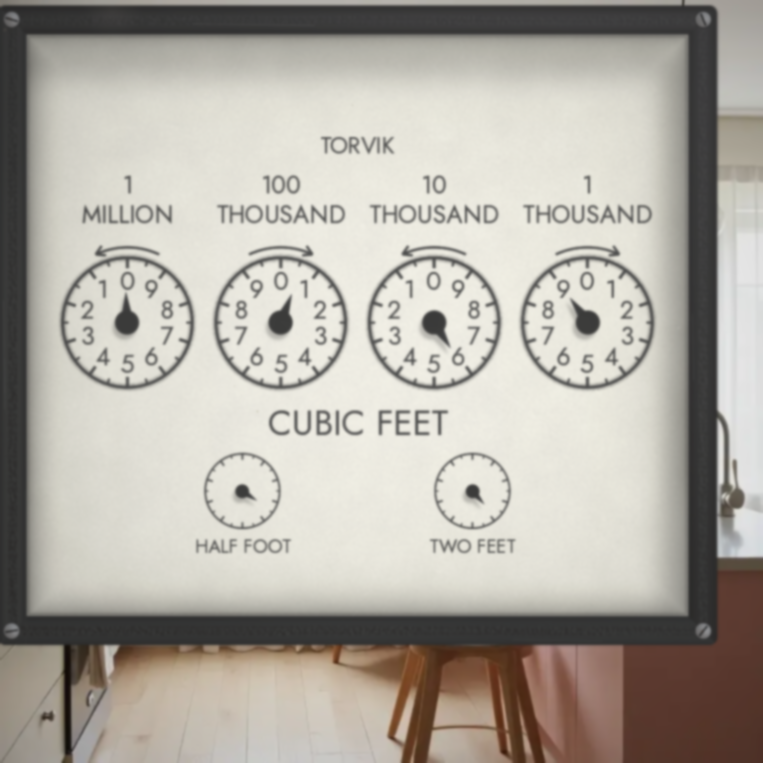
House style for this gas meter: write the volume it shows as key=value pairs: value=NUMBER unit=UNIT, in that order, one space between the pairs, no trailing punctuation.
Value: value=5900 unit=ft³
